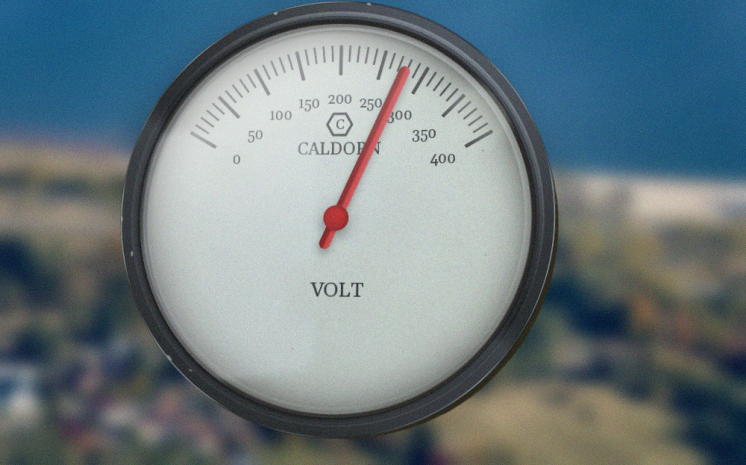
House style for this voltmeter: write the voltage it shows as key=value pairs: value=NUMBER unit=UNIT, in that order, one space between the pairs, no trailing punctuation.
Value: value=280 unit=V
